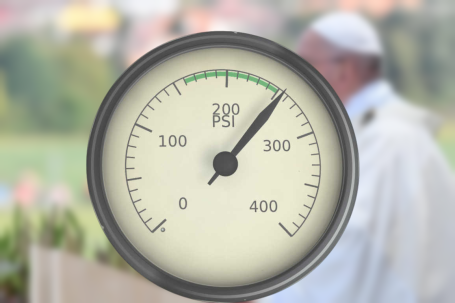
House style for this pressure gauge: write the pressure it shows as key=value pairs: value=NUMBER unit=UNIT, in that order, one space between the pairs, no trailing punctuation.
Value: value=255 unit=psi
